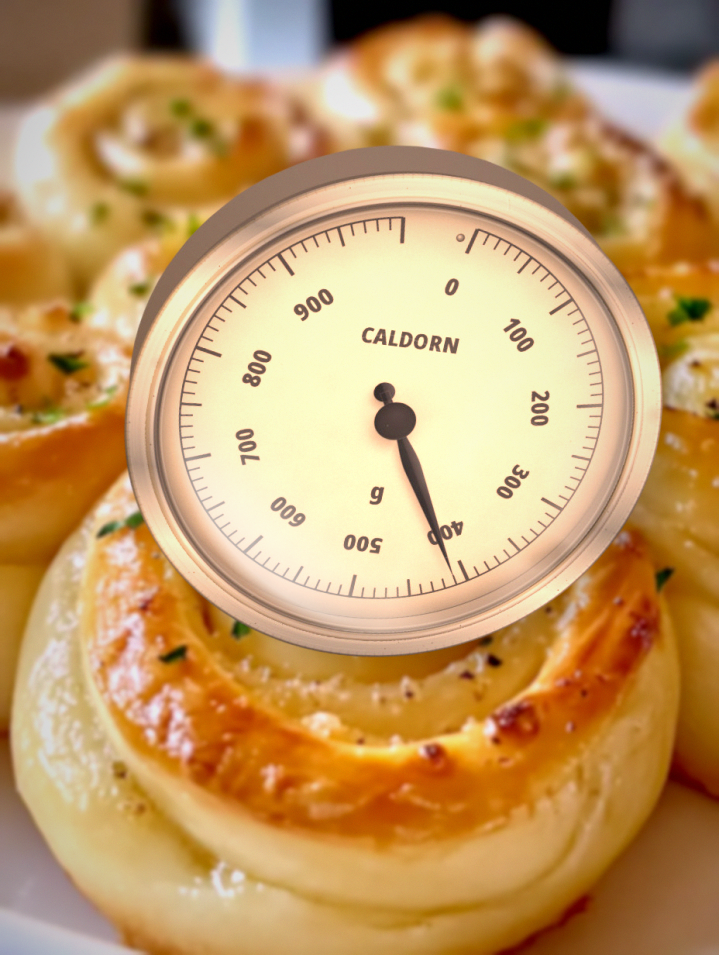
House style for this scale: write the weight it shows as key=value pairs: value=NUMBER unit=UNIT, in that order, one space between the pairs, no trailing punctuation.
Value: value=410 unit=g
